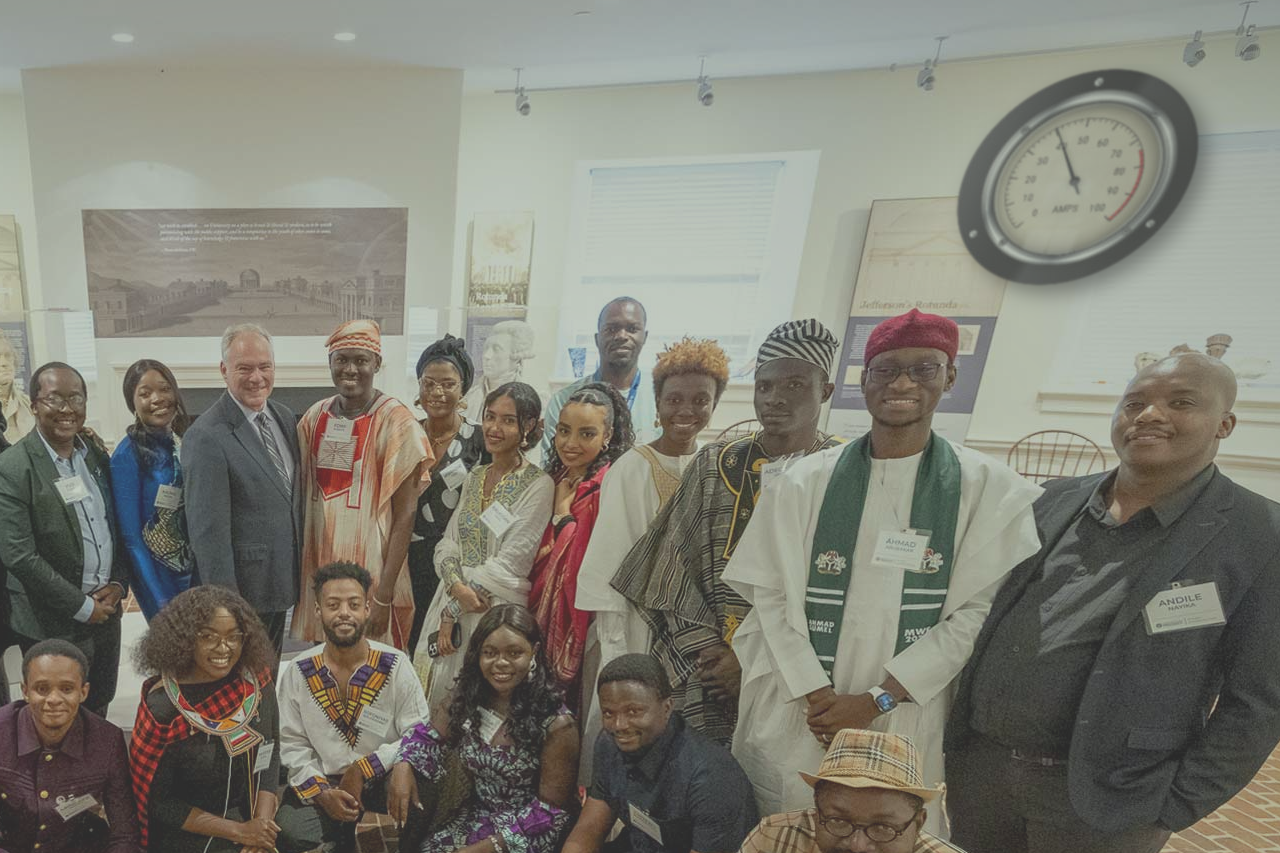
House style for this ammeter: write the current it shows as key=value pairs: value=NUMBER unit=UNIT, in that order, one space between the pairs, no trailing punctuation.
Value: value=40 unit=A
